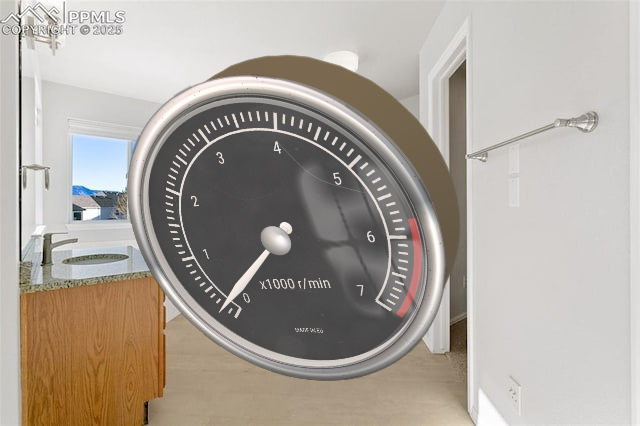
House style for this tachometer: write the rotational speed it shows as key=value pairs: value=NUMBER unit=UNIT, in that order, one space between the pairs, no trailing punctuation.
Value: value=200 unit=rpm
